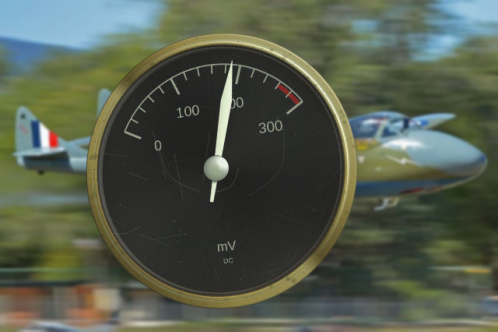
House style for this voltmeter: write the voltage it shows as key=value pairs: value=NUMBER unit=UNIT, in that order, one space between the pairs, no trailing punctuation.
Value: value=190 unit=mV
